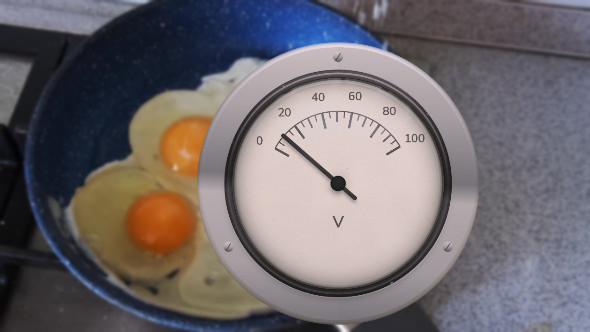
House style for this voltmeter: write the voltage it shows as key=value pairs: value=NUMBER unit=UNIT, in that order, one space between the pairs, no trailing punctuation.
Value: value=10 unit=V
